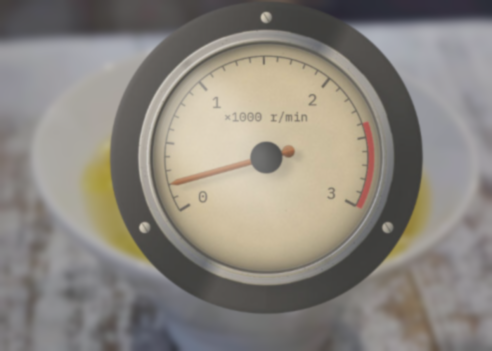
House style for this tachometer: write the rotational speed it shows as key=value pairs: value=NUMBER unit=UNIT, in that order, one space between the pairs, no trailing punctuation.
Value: value=200 unit=rpm
